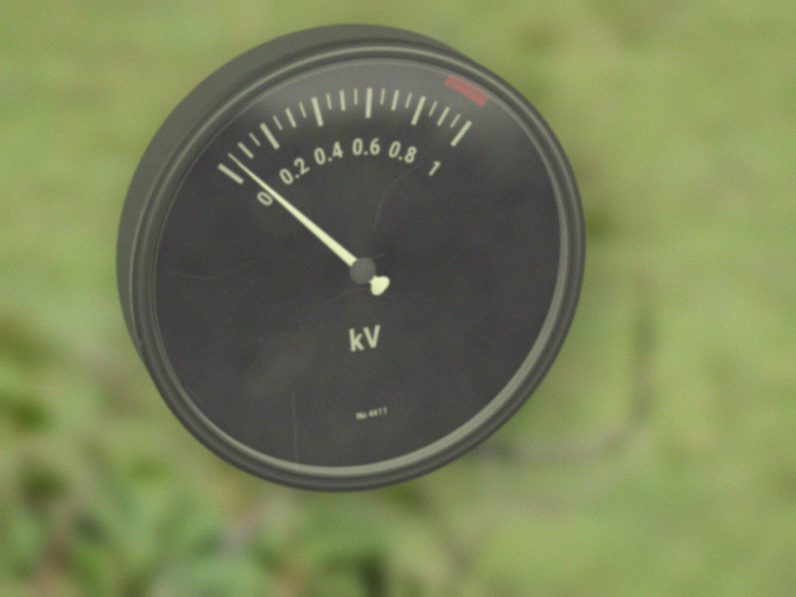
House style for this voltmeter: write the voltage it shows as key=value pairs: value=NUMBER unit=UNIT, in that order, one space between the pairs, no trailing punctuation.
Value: value=0.05 unit=kV
